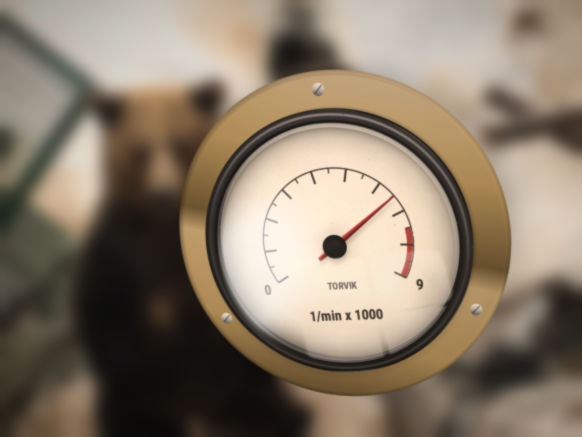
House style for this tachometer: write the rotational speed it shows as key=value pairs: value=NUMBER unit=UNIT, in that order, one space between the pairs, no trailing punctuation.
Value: value=6500 unit=rpm
